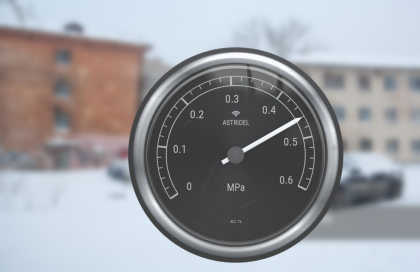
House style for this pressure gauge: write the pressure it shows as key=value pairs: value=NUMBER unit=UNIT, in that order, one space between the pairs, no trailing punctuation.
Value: value=0.46 unit=MPa
